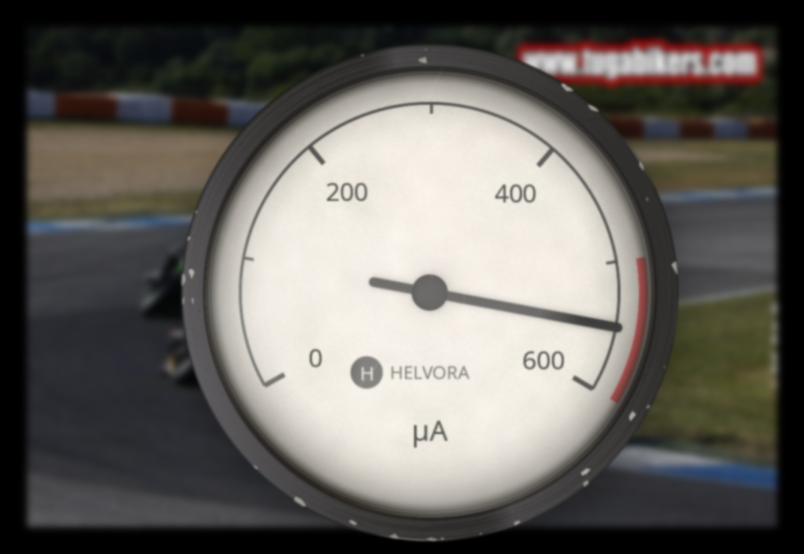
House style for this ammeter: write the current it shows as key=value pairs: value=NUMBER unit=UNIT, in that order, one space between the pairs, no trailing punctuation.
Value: value=550 unit=µA
